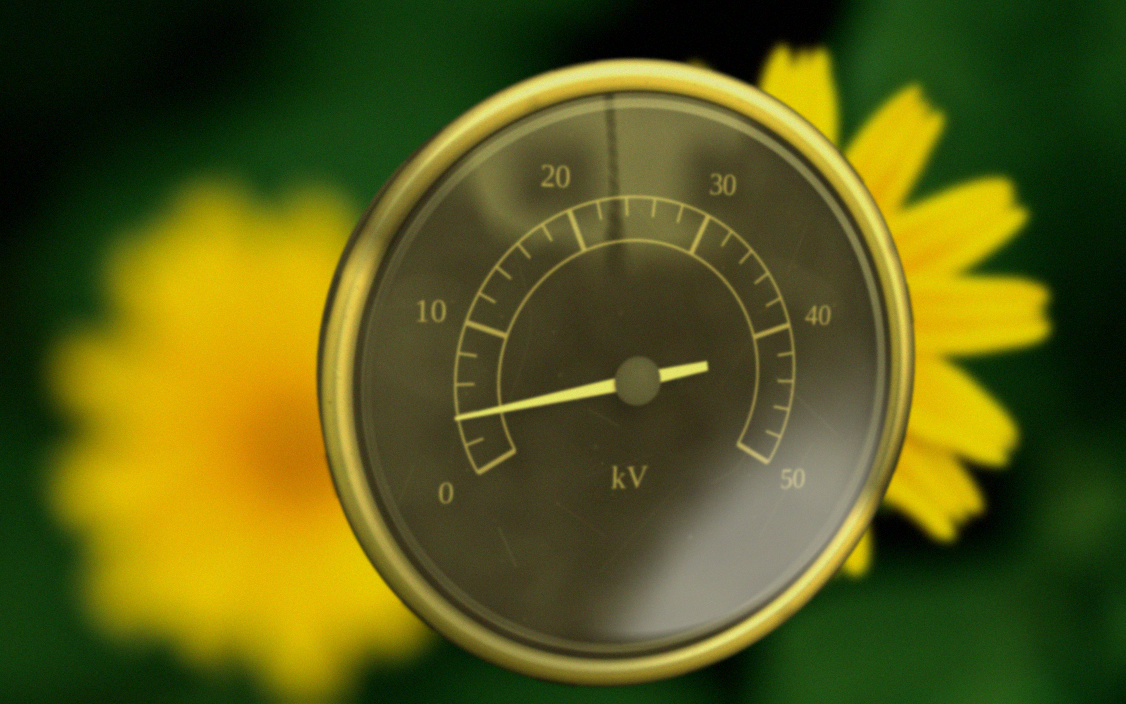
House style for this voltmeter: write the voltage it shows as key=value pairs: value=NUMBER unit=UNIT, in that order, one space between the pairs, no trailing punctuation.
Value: value=4 unit=kV
